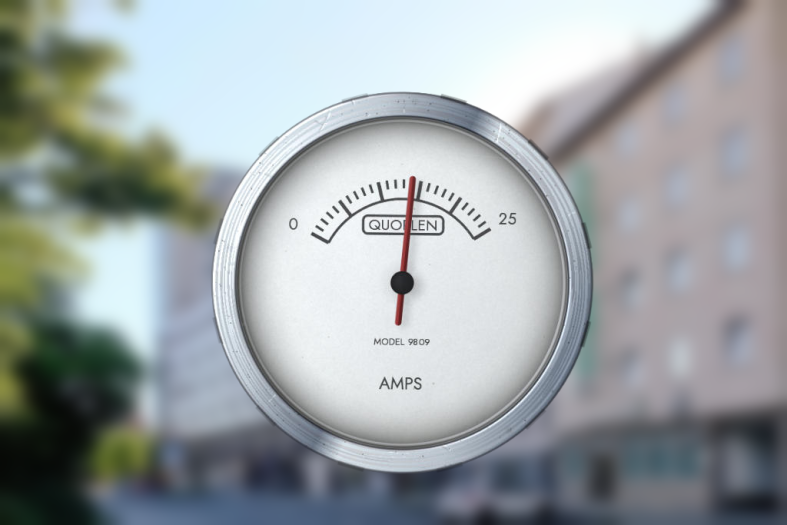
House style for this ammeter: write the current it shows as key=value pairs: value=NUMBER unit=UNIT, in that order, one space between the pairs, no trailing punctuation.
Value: value=14 unit=A
